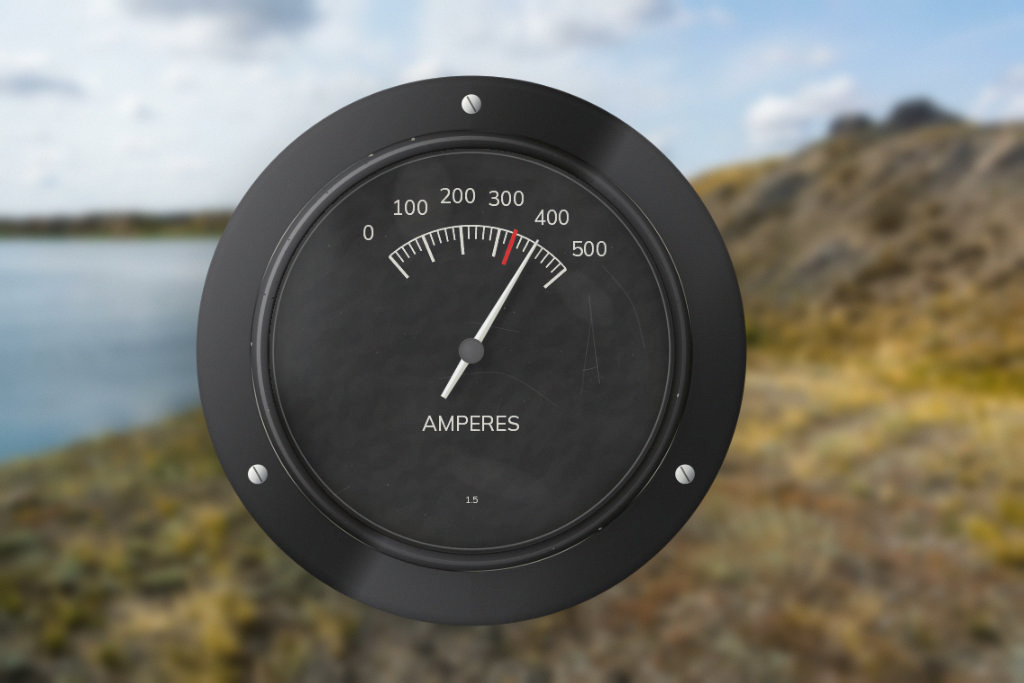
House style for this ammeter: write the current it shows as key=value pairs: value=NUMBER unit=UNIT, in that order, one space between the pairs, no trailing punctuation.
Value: value=400 unit=A
